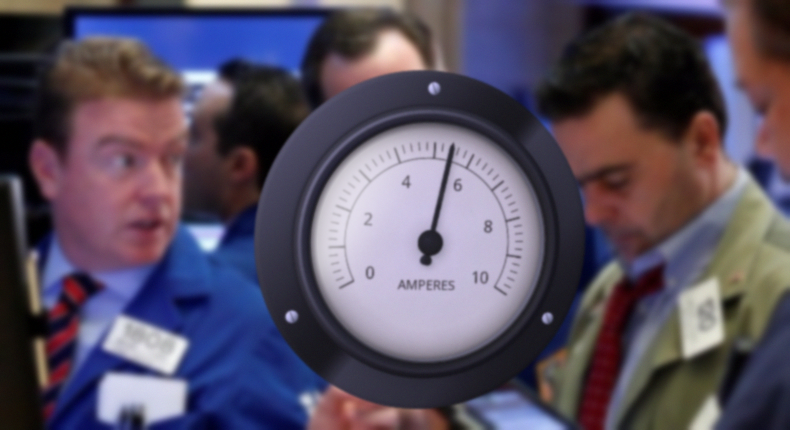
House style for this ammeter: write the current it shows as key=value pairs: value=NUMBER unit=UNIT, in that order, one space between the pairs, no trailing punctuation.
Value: value=5.4 unit=A
